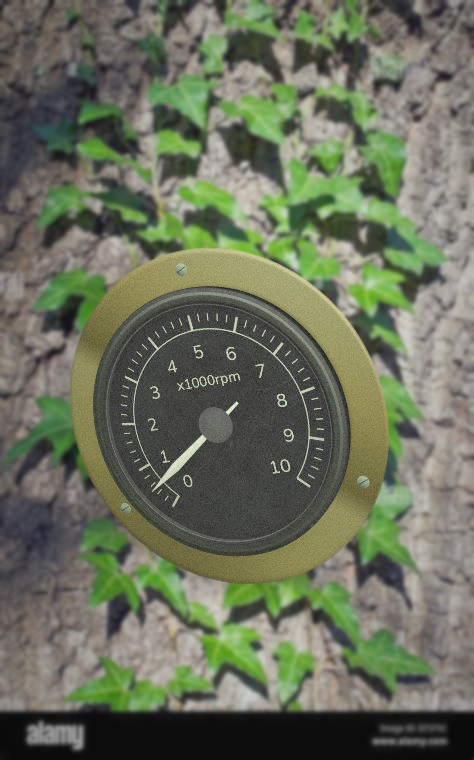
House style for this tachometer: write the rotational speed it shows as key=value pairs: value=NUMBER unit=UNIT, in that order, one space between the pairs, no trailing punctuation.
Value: value=500 unit=rpm
